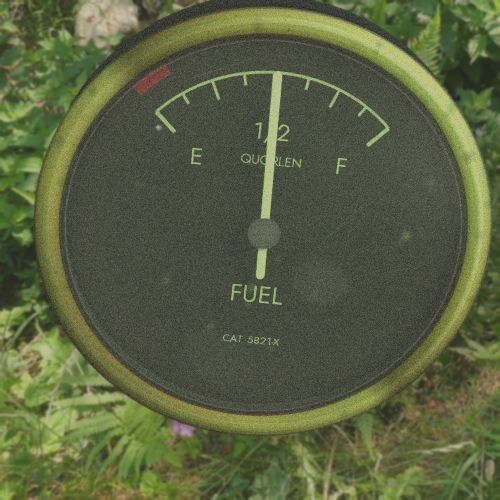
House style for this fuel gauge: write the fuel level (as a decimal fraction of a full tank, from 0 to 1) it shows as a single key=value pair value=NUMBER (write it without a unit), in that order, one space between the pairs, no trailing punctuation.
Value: value=0.5
